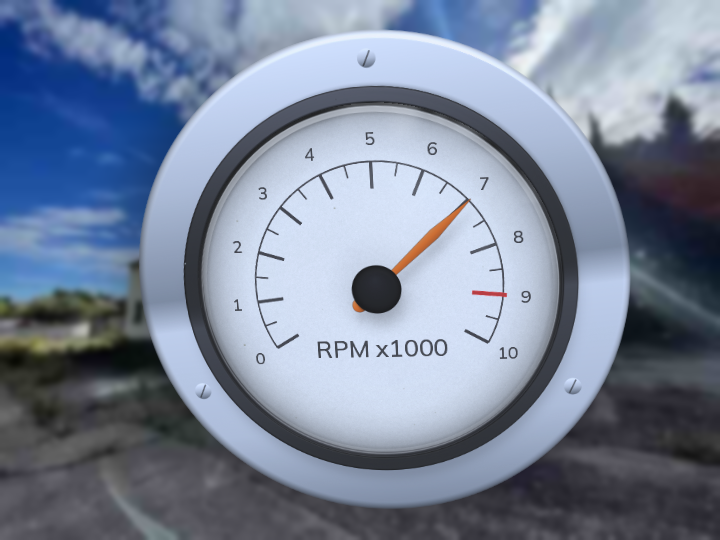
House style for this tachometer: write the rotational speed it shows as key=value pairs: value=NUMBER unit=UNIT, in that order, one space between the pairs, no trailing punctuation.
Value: value=7000 unit=rpm
